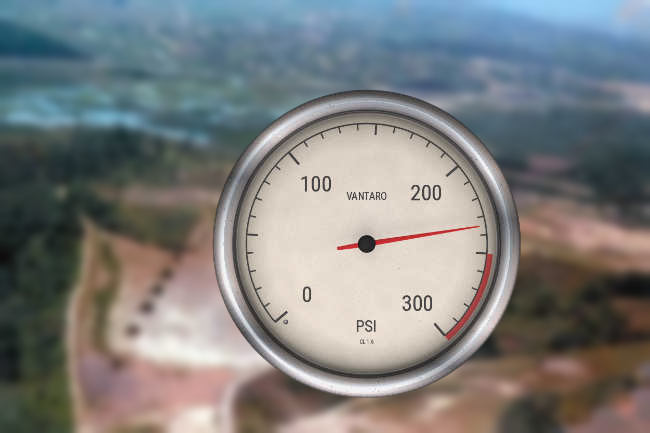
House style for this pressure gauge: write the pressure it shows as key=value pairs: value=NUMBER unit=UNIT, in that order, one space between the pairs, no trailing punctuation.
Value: value=235 unit=psi
